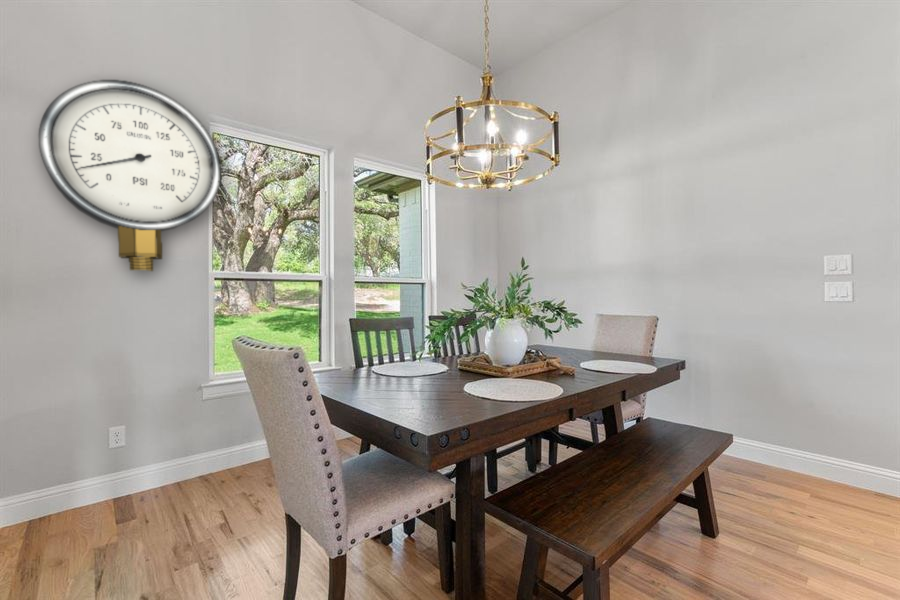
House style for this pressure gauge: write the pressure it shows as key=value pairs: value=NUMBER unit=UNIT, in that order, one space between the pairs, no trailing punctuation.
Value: value=15 unit=psi
